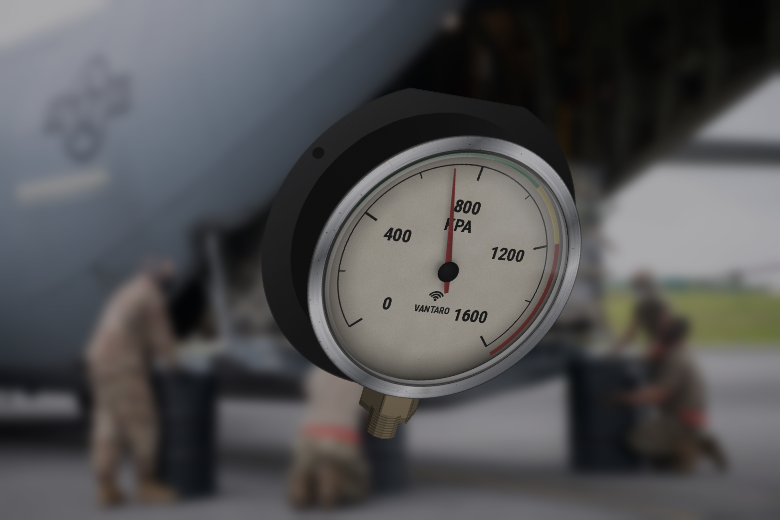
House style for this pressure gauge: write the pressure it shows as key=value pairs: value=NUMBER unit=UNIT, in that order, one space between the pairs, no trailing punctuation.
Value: value=700 unit=kPa
